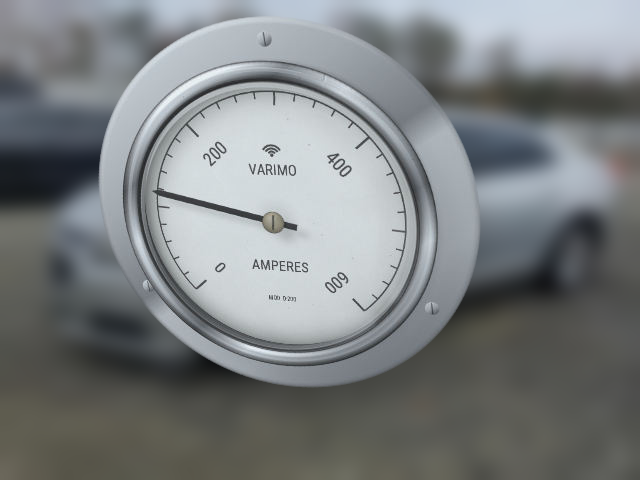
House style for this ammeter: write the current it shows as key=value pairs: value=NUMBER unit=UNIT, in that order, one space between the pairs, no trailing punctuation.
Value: value=120 unit=A
